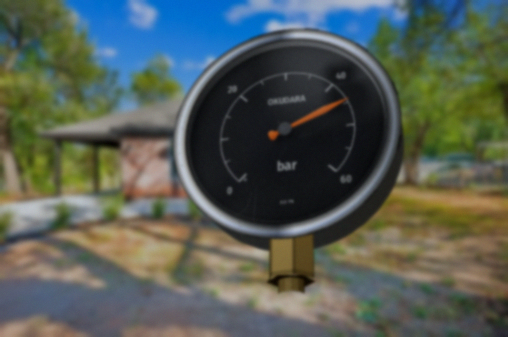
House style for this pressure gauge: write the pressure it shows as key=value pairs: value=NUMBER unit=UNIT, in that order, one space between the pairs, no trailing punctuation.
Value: value=45 unit=bar
